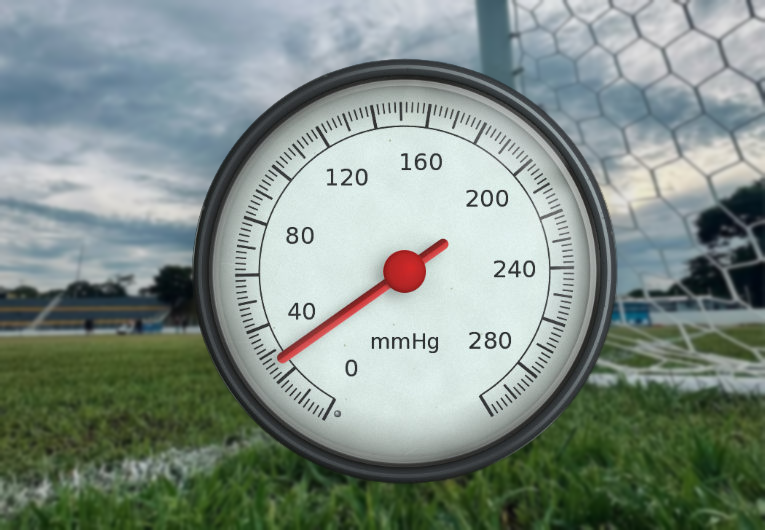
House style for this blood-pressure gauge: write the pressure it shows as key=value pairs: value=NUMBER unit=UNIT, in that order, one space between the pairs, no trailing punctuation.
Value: value=26 unit=mmHg
